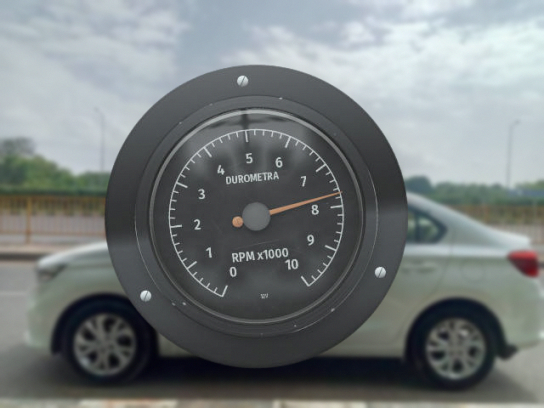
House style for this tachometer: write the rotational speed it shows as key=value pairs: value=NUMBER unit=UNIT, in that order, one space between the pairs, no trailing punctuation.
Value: value=7700 unit=rpm
